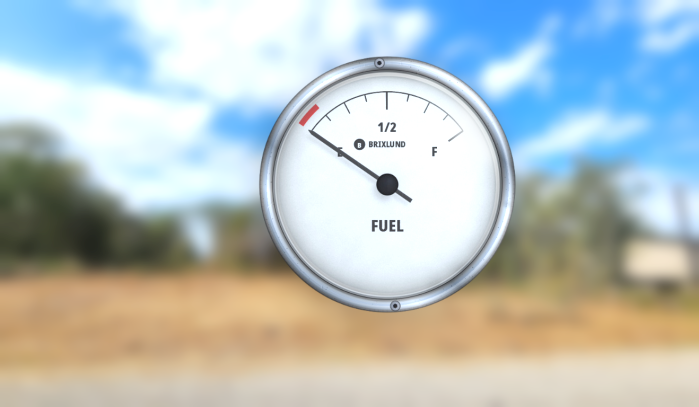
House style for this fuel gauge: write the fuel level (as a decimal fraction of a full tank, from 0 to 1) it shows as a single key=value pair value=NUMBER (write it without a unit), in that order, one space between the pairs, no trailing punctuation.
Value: value=0
